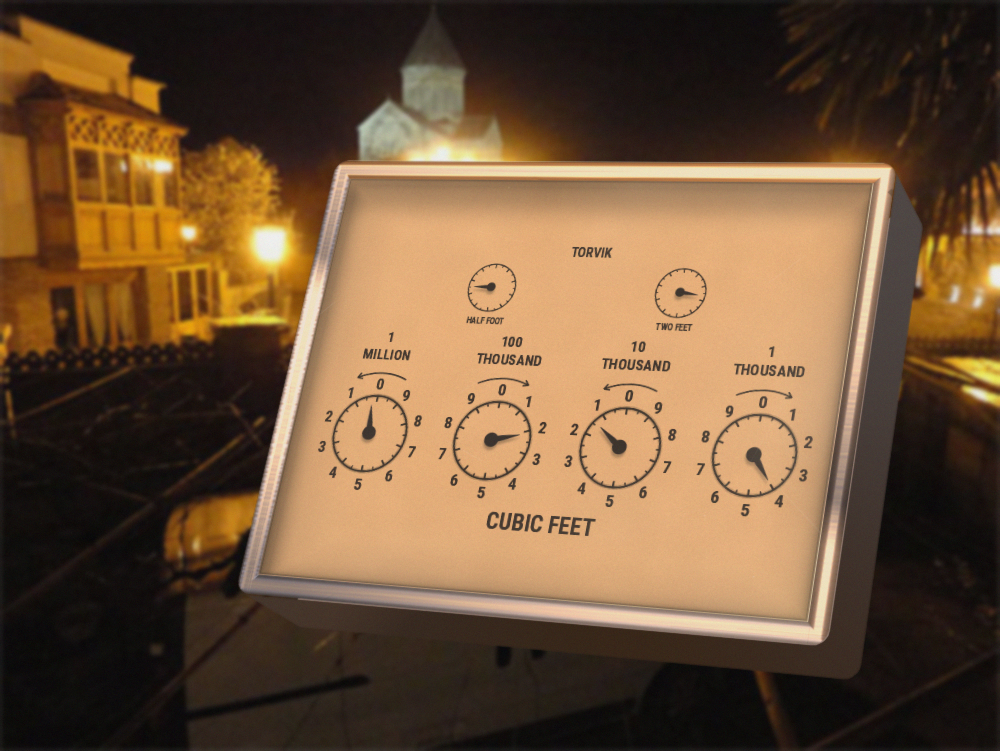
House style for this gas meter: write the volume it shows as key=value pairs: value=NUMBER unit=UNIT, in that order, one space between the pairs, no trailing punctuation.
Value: value=21400 unit=ft³
